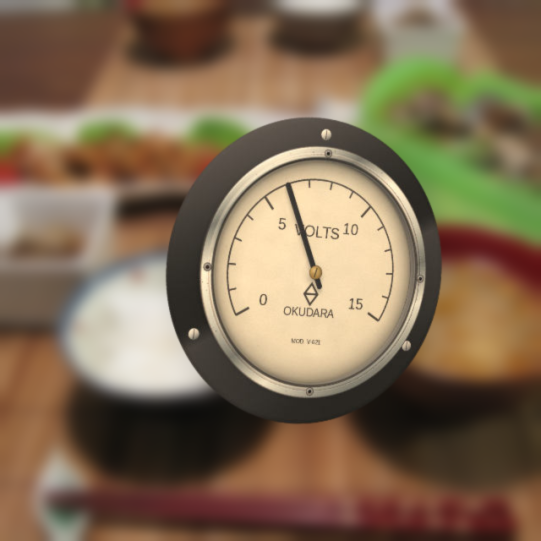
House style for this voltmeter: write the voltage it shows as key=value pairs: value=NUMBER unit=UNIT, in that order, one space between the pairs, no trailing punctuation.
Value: value=6 unit=V
